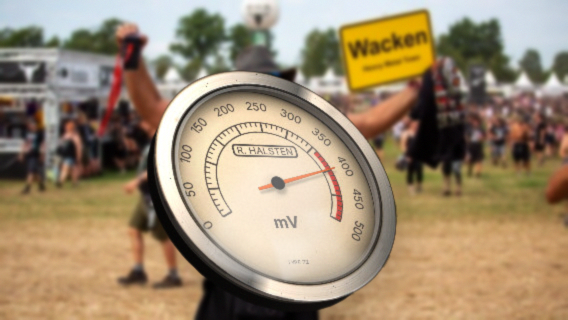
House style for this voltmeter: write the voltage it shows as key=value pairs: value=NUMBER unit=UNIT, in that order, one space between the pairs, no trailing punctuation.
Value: value=400 unit=mV
